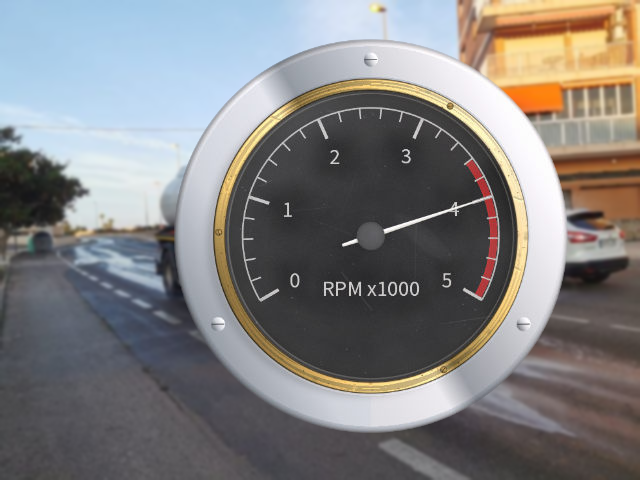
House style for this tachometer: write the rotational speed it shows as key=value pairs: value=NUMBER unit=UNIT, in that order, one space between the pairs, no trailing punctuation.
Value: value=4000 unit=rpm
